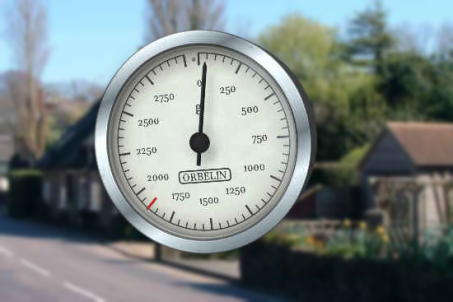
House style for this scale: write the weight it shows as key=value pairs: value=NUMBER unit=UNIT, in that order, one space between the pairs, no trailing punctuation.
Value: value=50 unit=g
